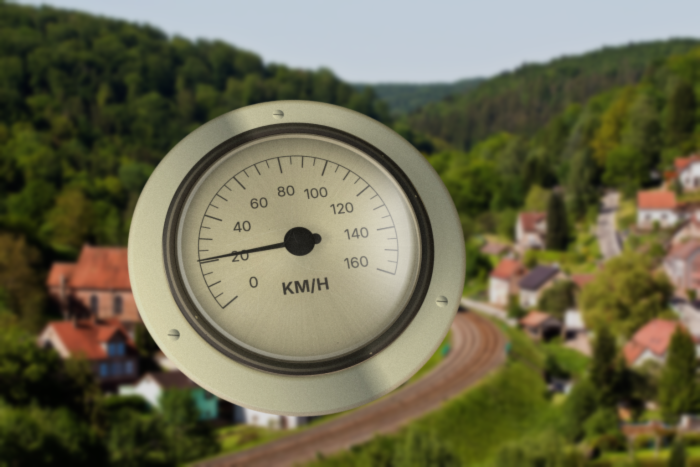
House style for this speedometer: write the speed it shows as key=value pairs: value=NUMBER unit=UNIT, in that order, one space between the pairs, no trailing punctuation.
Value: value=20 unit=km/h
